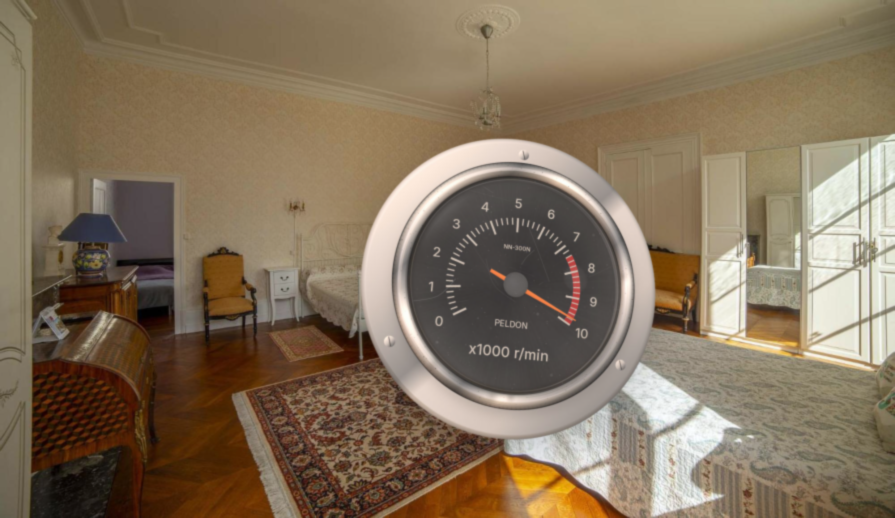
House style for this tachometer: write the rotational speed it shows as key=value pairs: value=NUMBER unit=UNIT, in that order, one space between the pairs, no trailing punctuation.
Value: value=9800 unit=rpm
